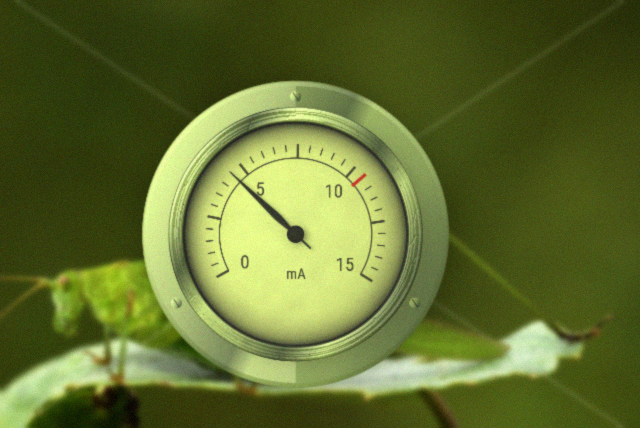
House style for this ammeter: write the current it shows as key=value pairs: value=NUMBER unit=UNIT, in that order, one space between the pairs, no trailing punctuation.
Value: value=4.5 unit=mA
